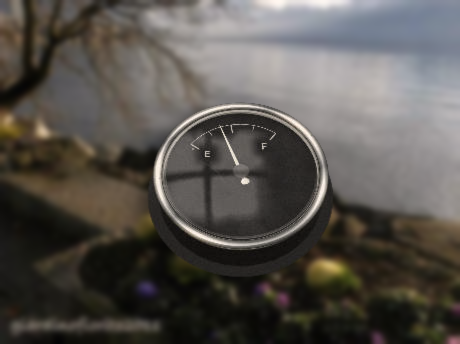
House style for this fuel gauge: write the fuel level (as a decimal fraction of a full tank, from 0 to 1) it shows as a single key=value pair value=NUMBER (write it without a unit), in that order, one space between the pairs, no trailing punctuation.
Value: value=0.375
